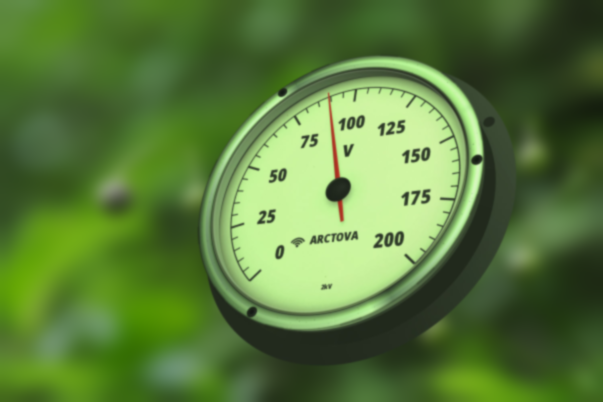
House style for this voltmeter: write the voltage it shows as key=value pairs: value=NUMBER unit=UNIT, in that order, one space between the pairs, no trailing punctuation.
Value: value=90 unit=V
